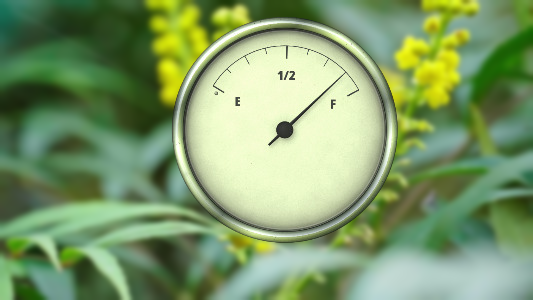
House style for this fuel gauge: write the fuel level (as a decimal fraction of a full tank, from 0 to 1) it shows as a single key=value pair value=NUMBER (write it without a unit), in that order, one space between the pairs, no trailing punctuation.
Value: value=0.875
